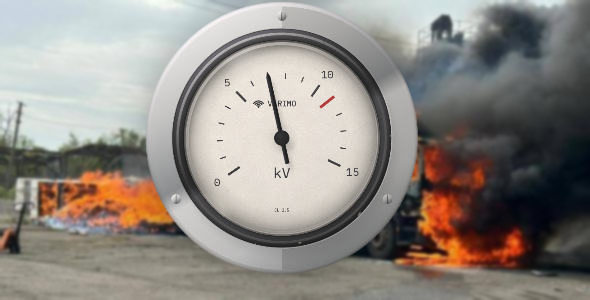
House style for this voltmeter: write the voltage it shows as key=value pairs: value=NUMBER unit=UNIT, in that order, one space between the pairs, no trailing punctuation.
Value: value=7 unit=kV
